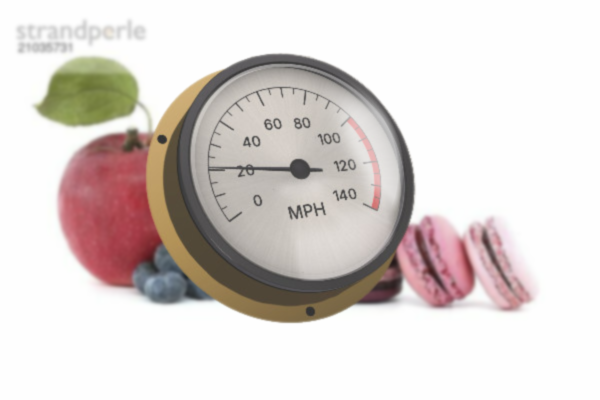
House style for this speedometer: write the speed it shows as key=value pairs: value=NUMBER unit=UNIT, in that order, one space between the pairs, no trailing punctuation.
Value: value=20 unit=mph
